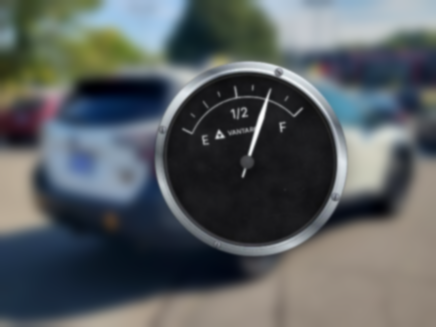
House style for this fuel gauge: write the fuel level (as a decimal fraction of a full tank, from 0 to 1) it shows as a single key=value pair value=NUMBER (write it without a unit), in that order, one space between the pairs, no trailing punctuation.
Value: value=0.75
